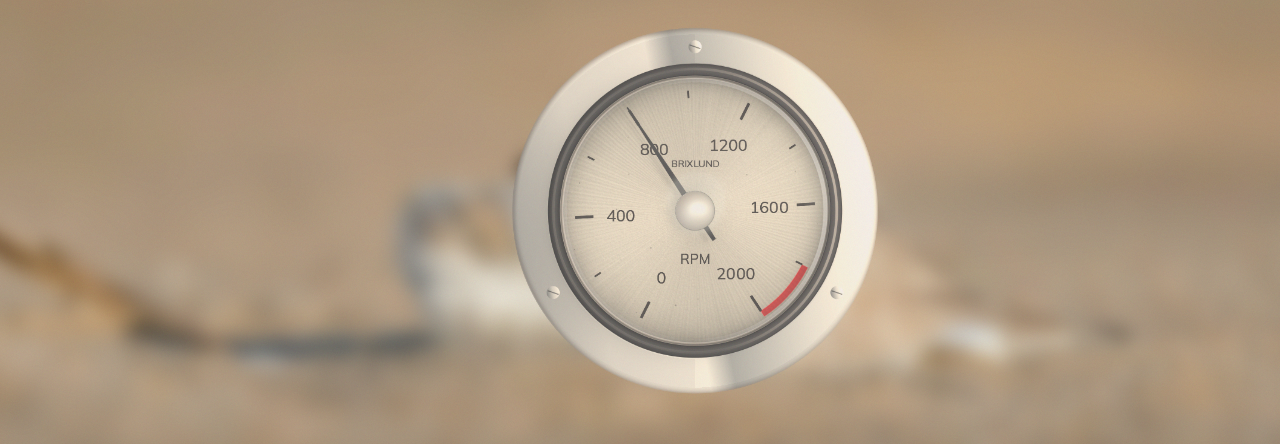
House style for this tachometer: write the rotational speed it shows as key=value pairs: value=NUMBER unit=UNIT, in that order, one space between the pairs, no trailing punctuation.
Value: value=800 unit=rpm
